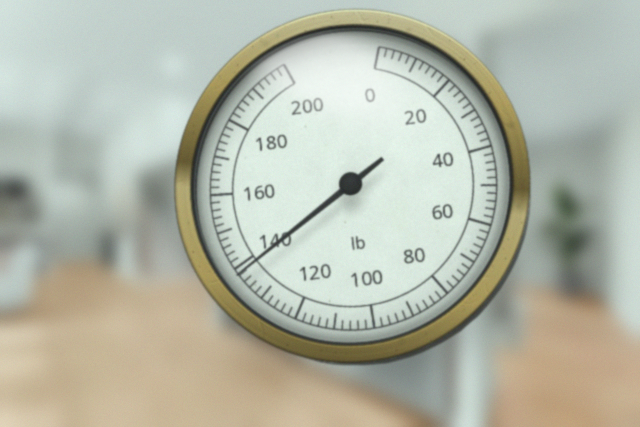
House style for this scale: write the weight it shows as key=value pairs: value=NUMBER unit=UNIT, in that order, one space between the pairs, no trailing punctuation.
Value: value=138 unit=lb
